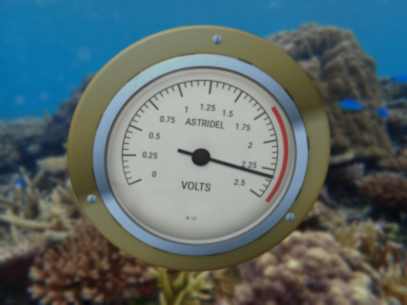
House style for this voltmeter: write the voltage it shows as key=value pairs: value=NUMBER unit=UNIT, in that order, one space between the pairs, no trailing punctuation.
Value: value=2.3 unit=V
